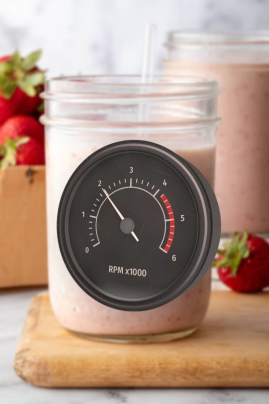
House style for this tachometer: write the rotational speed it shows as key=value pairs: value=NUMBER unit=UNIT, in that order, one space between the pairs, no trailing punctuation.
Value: value=2000 unit=rpm
